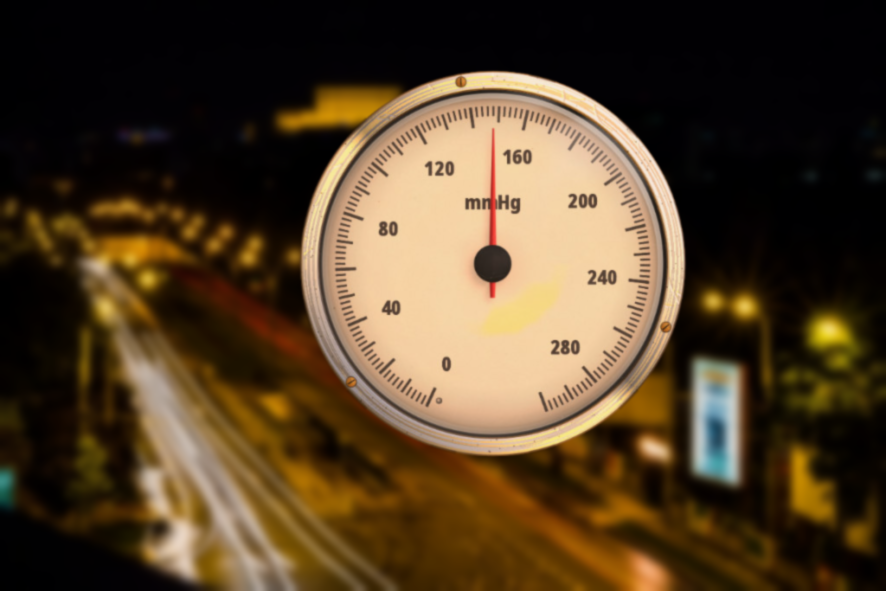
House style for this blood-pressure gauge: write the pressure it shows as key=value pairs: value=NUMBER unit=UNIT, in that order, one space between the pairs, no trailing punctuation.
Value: value=148 unit=mmHg
